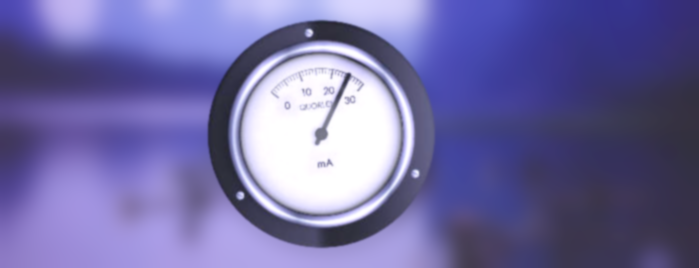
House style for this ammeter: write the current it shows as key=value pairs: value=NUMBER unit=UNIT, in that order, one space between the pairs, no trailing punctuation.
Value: value=25 unit=mA
